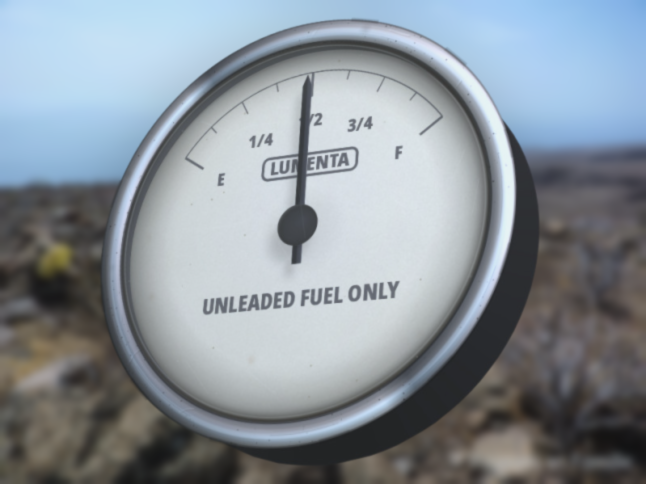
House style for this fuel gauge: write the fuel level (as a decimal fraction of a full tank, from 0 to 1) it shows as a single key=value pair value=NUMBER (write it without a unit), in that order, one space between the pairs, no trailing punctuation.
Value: value=0.5
